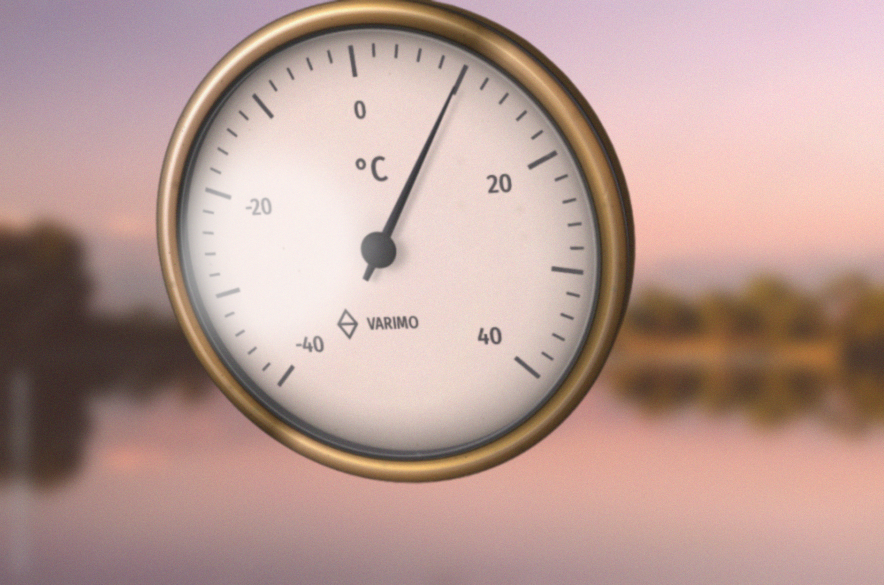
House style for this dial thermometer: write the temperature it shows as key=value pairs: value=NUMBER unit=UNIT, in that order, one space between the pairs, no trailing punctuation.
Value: value=10 unit=°C
